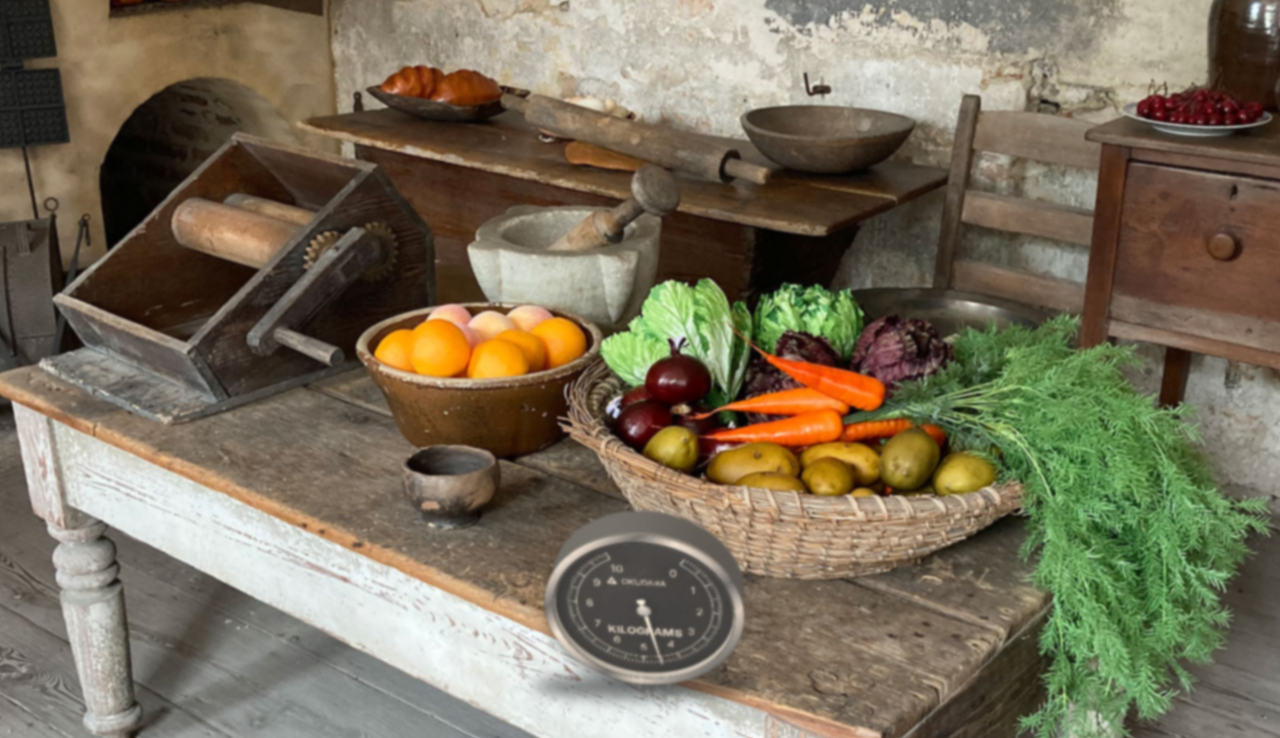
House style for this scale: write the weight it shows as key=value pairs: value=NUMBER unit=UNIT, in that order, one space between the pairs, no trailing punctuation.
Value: value=4.5 unit=kg
